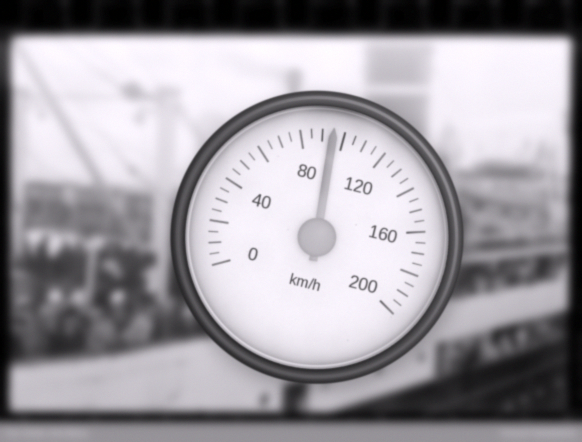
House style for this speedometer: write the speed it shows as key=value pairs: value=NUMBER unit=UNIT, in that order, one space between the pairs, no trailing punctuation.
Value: value=95 unit=km/h
